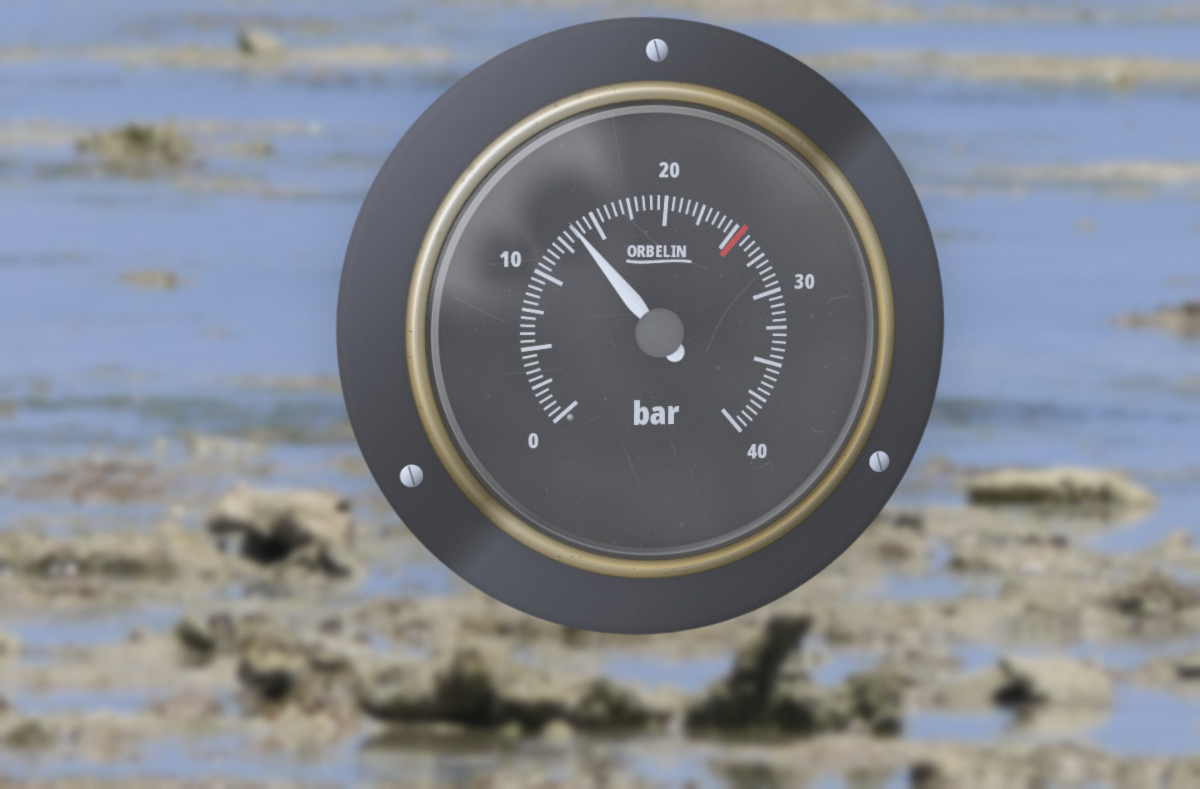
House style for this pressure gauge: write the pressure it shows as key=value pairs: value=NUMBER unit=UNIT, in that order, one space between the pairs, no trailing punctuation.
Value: value=13.5 unit=bar
